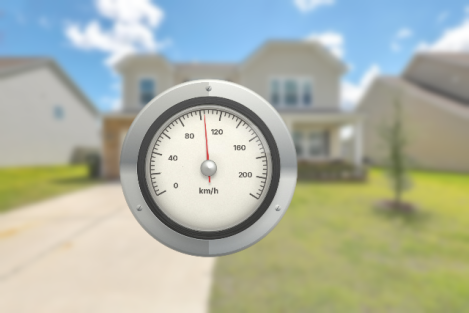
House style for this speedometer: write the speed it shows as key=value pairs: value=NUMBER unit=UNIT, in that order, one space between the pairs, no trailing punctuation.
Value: value=104 unit=km/h
